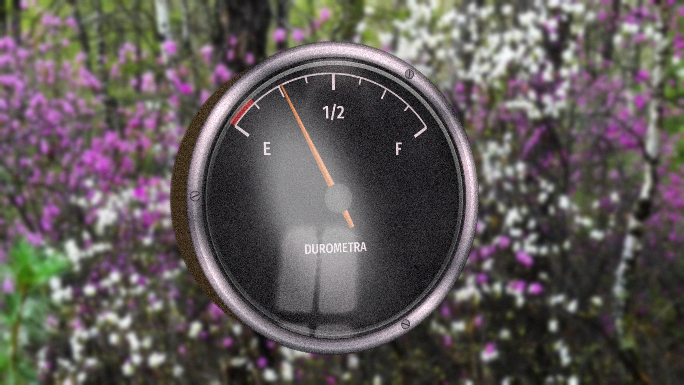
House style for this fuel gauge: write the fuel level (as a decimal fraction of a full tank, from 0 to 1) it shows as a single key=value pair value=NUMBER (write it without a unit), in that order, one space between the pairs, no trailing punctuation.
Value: value=0.25
